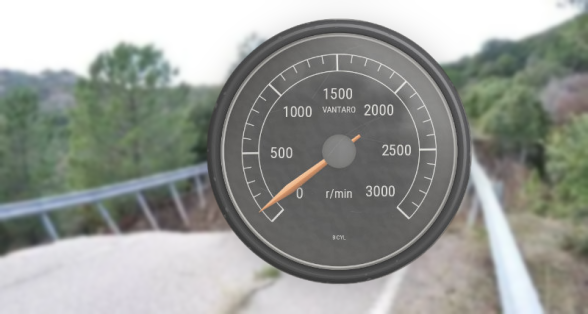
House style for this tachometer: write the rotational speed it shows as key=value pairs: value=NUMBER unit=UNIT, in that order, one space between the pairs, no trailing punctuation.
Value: value=100 unit=rpm
